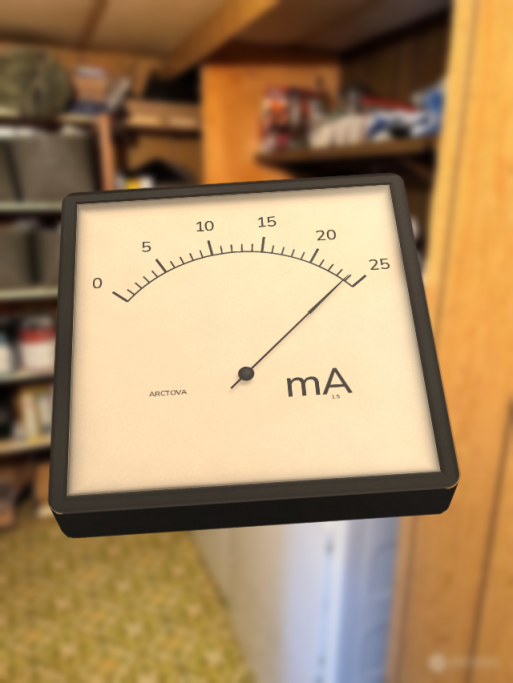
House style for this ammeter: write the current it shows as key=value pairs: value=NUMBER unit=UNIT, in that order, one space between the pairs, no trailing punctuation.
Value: value=24 unit=mA
